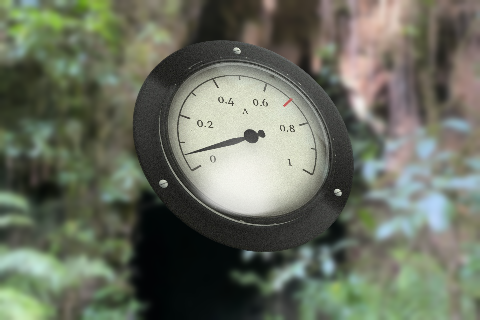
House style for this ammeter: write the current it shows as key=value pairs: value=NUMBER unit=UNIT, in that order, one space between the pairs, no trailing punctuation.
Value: value=0.05 unit=A
